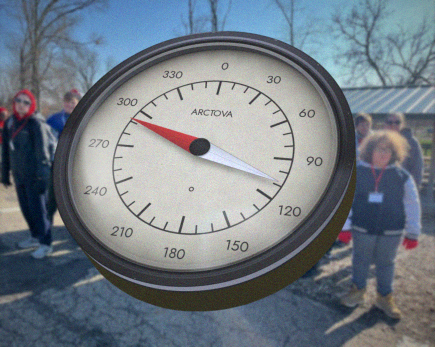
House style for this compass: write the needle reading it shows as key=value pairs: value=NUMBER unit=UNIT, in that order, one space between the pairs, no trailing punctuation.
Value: value=290 unit=°
